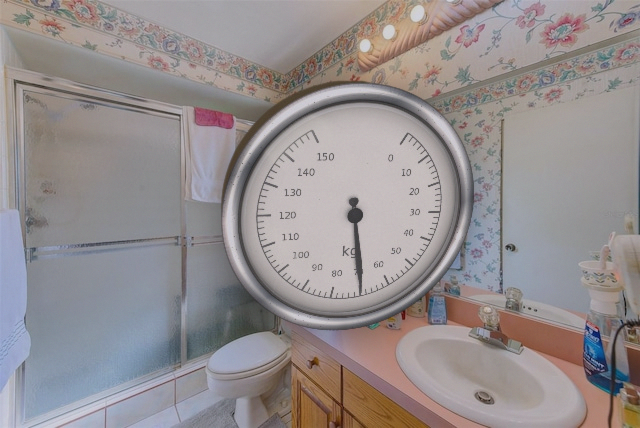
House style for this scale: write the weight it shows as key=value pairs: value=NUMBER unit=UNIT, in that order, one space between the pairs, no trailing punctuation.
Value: value=70 unit=kg
